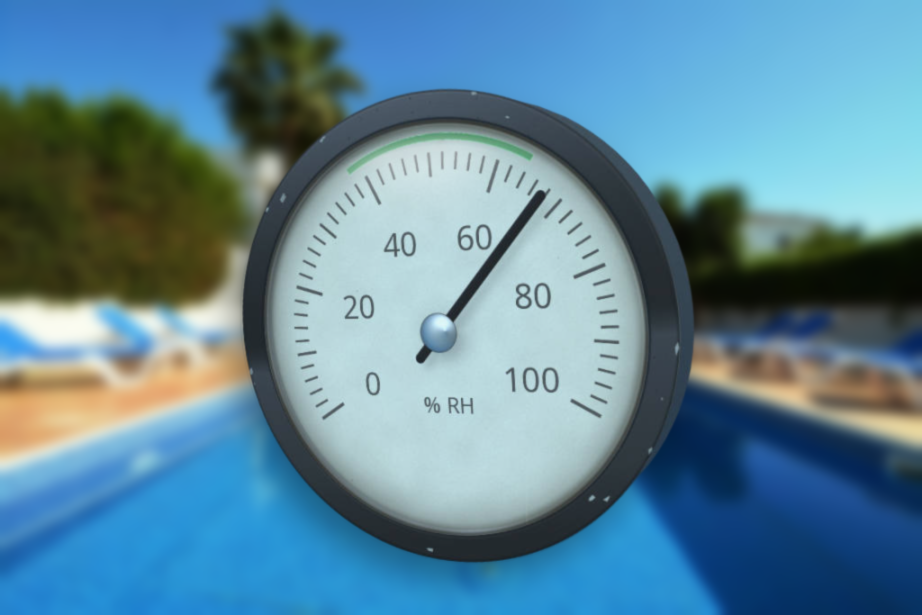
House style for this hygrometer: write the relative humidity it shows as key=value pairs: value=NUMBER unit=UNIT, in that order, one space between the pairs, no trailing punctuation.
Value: value=68 unit=%
